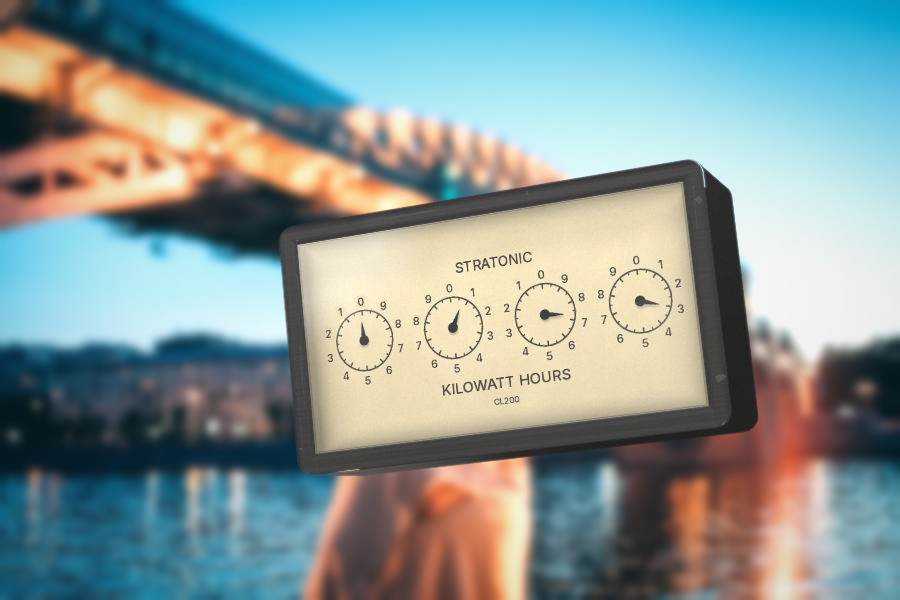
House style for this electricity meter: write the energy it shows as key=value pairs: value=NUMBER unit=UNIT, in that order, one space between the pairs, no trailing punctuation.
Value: value=73 unit=kWh
